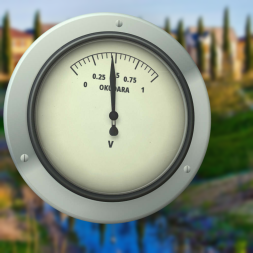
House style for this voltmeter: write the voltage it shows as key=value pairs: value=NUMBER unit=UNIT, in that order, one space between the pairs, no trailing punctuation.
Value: value=0.45 unit=V
